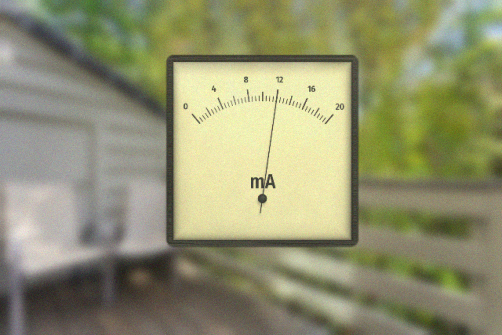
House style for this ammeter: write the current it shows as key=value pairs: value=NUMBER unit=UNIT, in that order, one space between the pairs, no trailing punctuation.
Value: value=12 unit=mA
